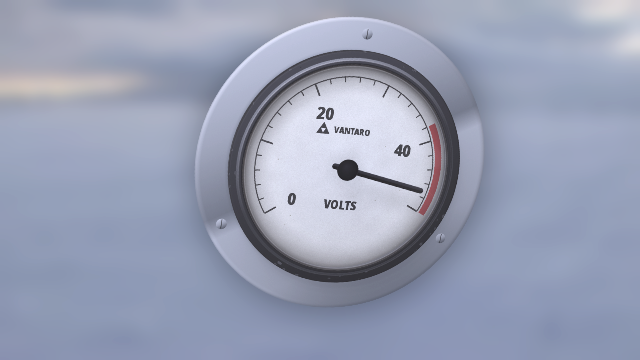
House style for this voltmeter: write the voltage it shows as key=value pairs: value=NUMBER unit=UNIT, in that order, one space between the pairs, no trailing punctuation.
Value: value=47 unit=V
